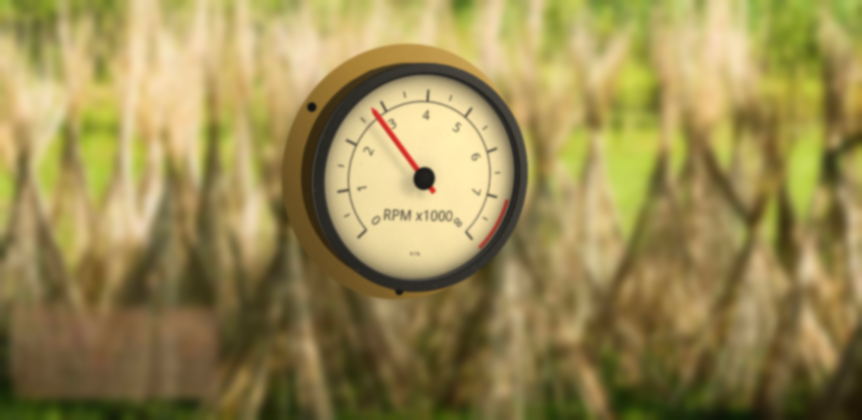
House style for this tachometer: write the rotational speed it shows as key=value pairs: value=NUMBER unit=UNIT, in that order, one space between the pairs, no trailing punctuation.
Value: value=2750 unit=rpm
